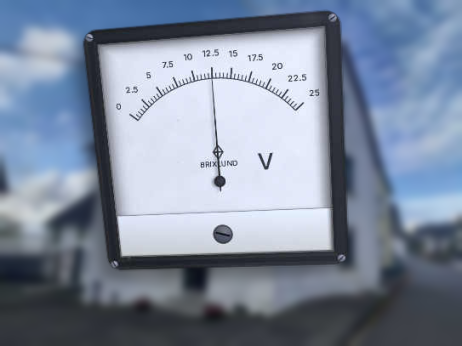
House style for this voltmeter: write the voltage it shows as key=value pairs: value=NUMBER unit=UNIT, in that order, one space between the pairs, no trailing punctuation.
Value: value=12.5 unit=V
